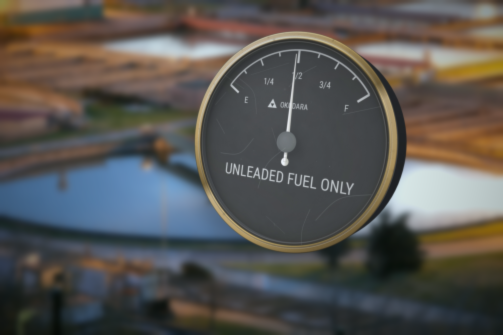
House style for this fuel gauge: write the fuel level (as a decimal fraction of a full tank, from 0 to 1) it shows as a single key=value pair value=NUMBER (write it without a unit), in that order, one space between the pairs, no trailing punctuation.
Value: value=0.5
